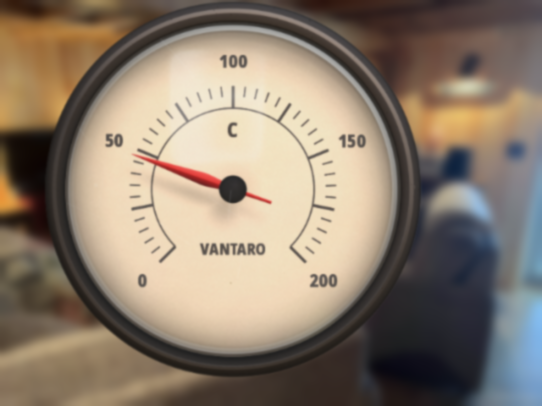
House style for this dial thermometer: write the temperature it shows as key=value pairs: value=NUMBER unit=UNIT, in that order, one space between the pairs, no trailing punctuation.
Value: value=47.5 unit=°C
